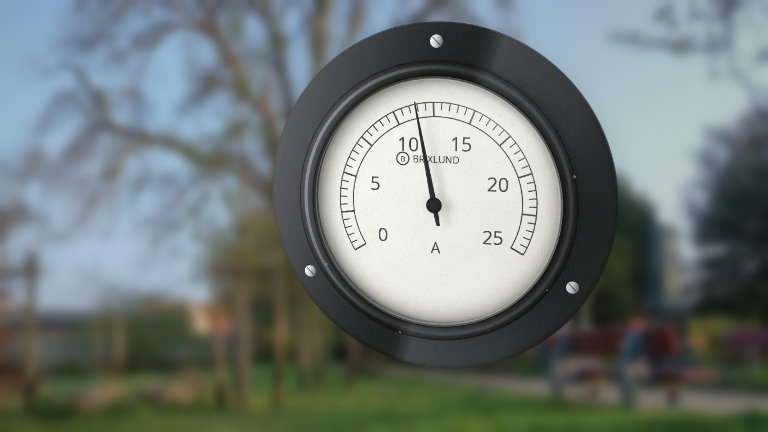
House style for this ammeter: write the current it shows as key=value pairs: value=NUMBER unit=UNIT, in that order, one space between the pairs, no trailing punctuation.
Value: value=11.5 unit=A
